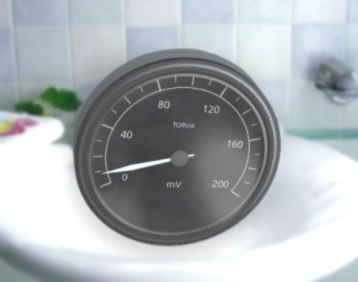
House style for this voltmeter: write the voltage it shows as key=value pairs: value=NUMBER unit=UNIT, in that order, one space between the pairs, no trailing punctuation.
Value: value=10 unit=mV
